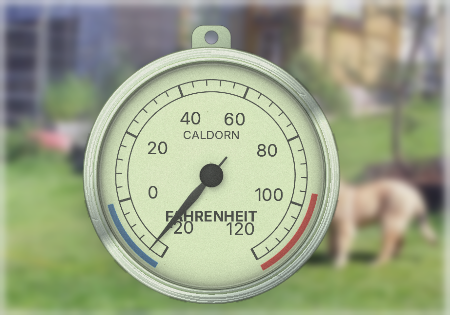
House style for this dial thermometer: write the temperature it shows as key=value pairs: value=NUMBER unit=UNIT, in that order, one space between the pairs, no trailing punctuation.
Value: value=-16 unit=°F
